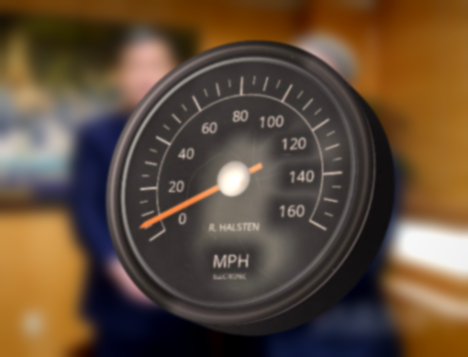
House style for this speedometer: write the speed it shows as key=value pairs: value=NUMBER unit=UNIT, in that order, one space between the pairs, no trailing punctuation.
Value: value=5 unit=mph
